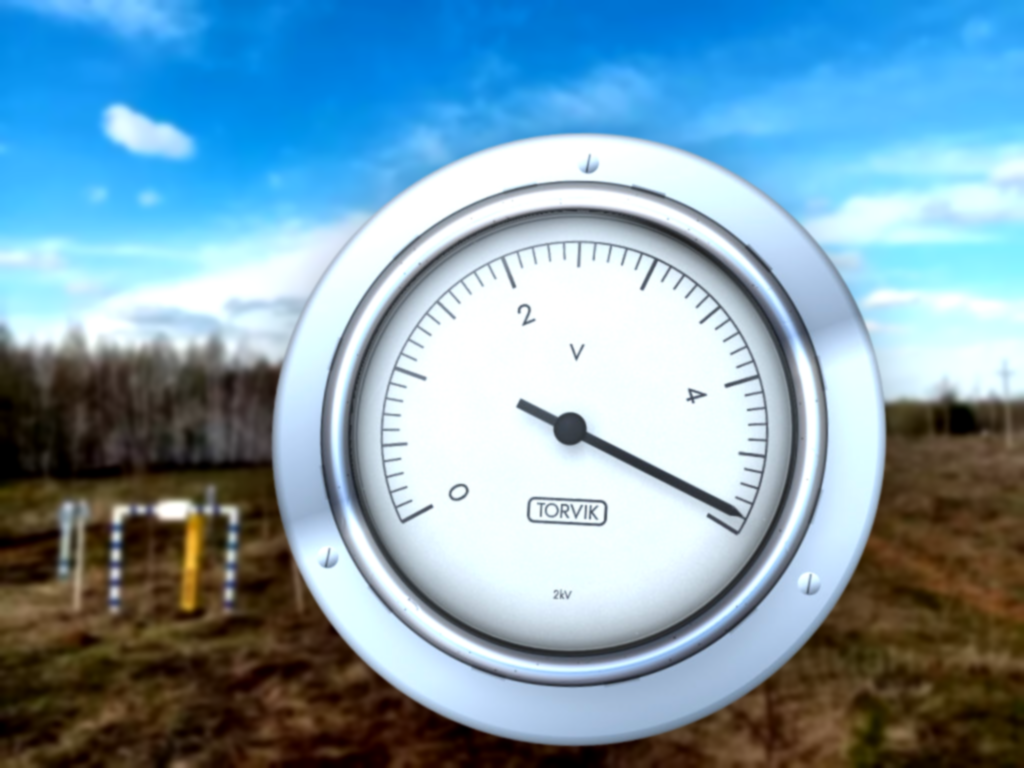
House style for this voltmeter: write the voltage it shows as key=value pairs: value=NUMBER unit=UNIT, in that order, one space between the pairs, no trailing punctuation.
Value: value=4.9 unit=V
